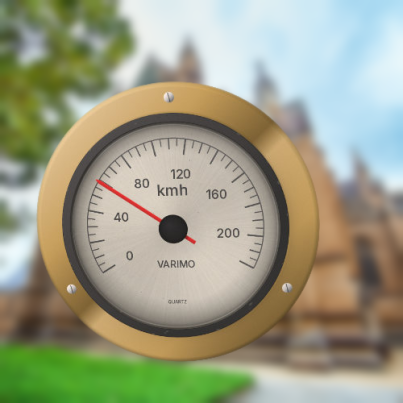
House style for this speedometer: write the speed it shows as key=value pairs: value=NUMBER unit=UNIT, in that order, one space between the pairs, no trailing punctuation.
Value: value=60 unit=km/h
